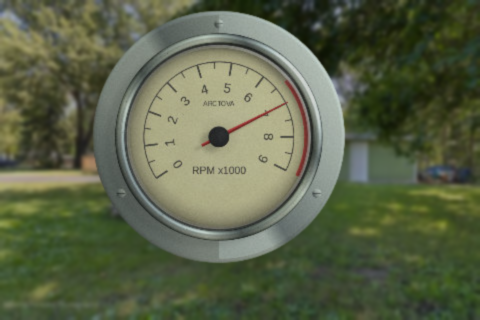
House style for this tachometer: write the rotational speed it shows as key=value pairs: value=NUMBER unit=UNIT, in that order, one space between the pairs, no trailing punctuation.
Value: value=7000 unit=rpm
